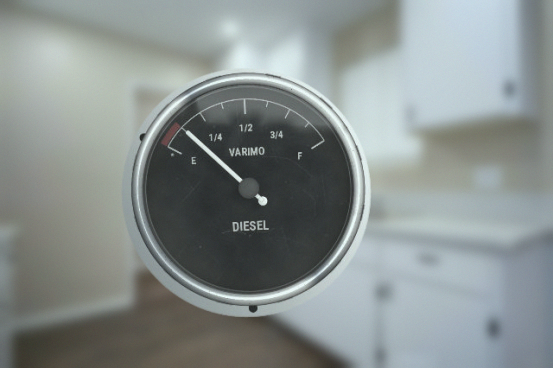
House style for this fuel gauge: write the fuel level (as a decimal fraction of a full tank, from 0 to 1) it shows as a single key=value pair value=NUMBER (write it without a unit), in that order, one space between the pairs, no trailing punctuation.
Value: value=0.125
